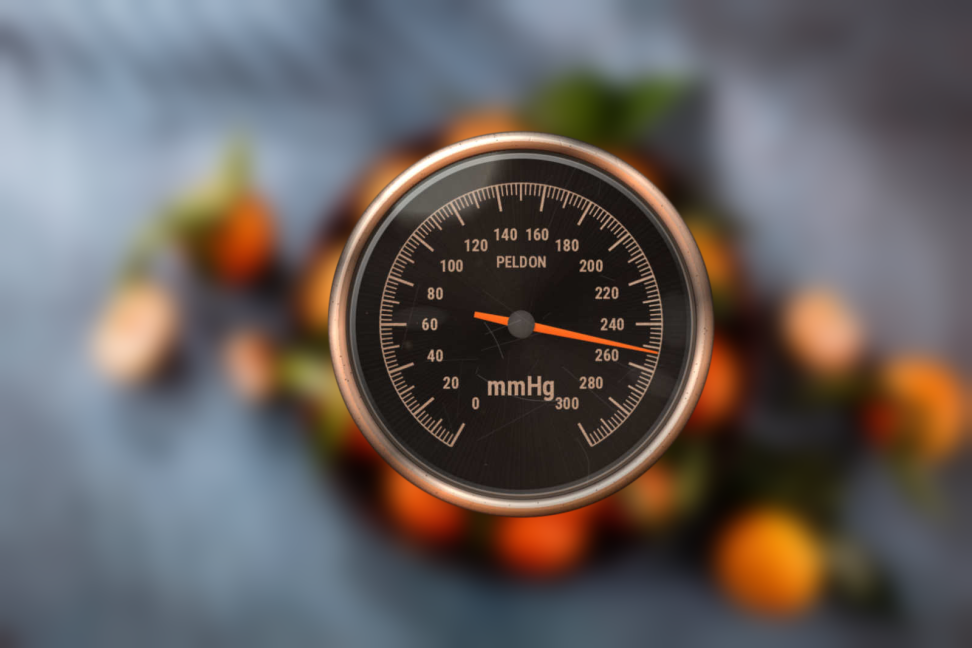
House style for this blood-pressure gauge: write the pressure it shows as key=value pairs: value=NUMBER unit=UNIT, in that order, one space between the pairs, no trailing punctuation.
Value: value=252 unit=mmHg
